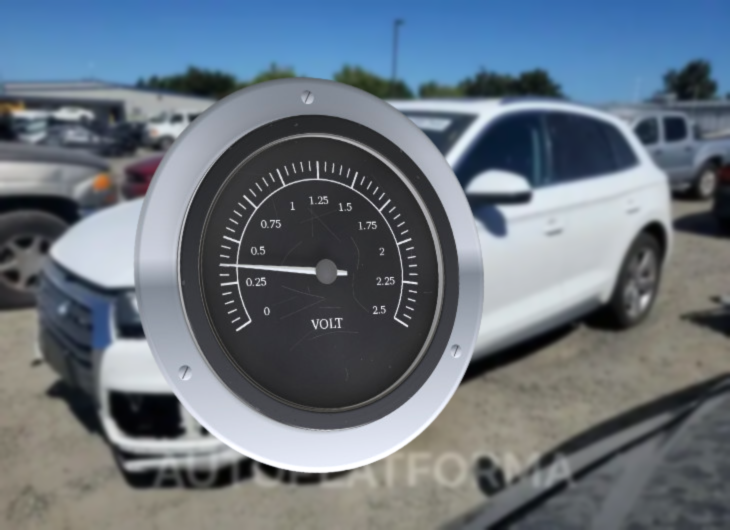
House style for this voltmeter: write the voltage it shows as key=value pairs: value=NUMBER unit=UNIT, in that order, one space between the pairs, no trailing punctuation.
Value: value=0.35 unit=V
